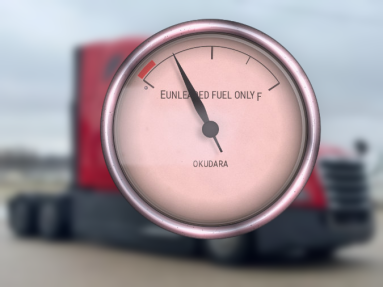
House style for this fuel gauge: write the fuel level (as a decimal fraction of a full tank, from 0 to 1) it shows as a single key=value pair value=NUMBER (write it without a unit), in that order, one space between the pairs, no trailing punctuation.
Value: value=0.25
